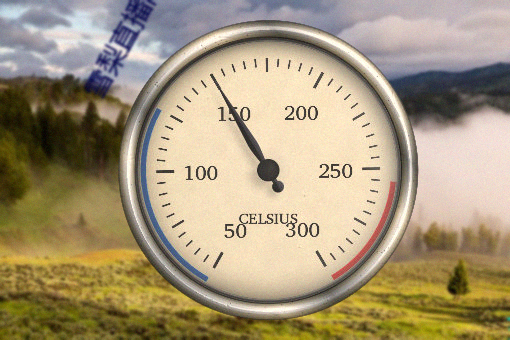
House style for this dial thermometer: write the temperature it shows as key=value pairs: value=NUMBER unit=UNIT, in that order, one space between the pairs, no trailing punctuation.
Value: value=150 unit=°C
